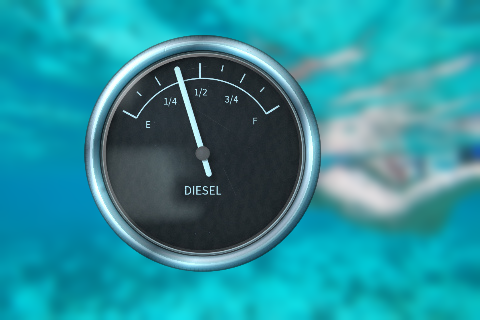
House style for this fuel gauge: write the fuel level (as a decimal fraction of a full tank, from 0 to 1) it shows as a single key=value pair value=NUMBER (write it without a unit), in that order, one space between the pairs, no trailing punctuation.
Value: value=0.375
